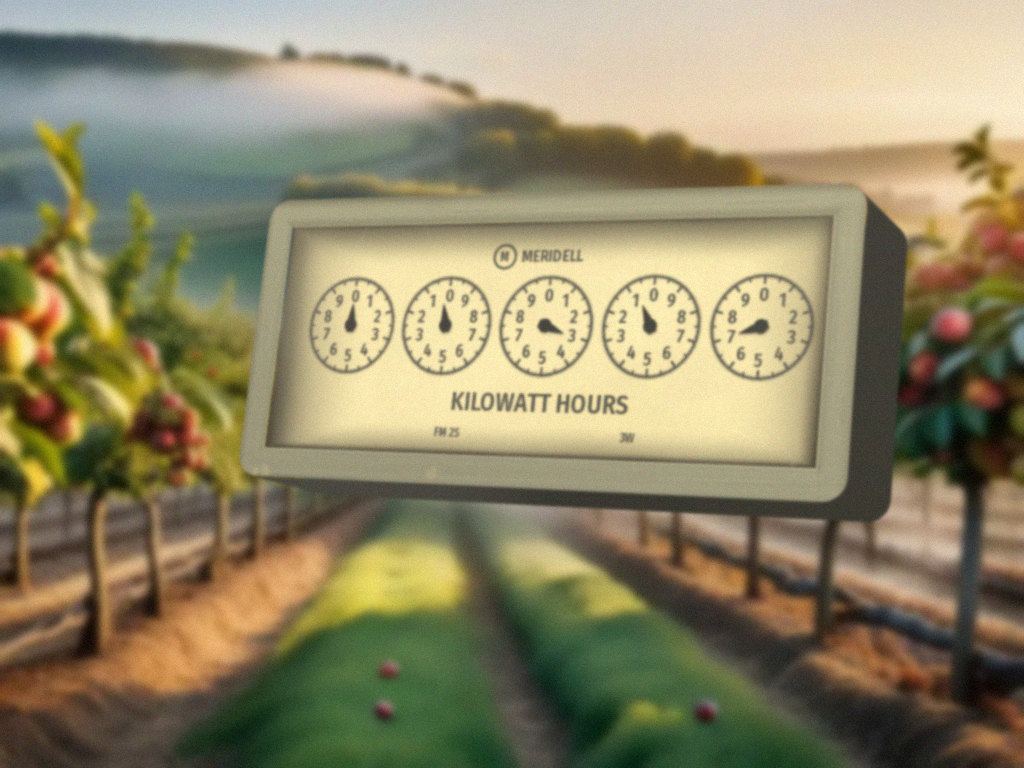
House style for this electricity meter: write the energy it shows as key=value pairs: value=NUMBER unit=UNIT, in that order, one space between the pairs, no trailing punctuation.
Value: value=307 unit=kWh
